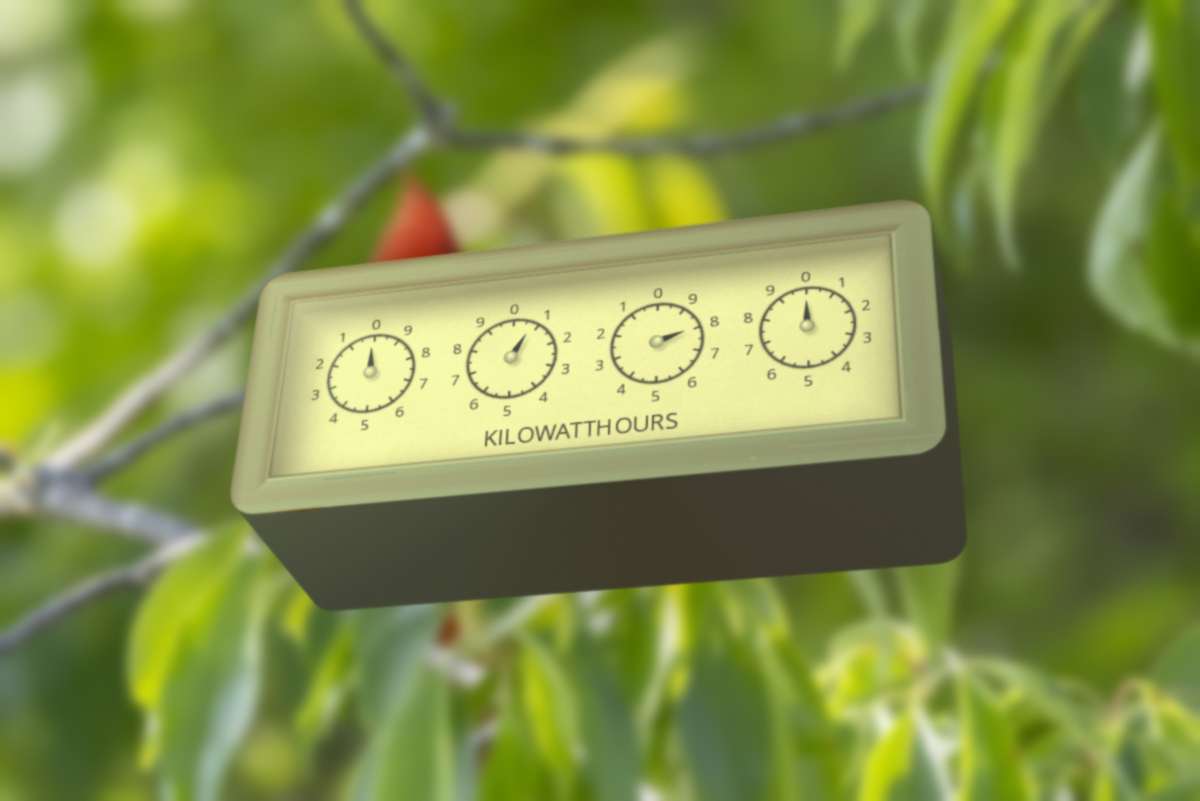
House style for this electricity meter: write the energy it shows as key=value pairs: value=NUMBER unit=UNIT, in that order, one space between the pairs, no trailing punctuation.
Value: value=80 unit=kWh
